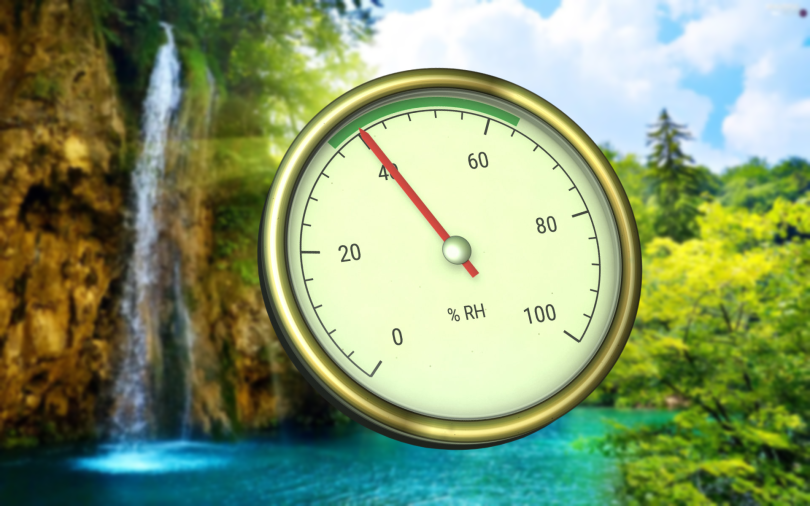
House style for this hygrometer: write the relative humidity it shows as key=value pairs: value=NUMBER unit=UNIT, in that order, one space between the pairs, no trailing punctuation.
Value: value=40 unit=%
